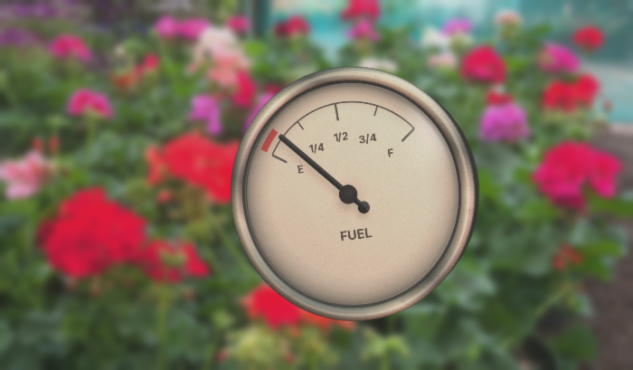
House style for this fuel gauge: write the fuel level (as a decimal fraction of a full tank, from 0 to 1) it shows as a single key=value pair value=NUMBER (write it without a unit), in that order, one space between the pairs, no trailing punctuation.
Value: value=0.125
